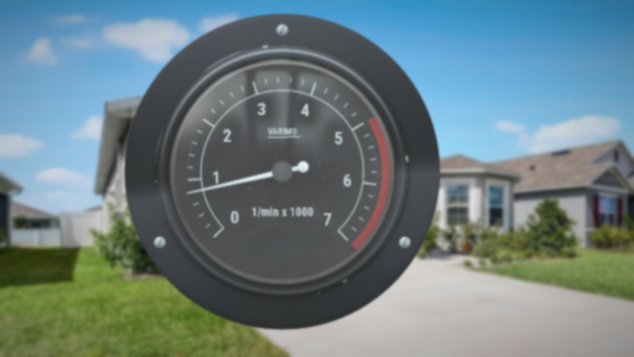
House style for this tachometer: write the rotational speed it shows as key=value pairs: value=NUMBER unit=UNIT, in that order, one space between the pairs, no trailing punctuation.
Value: value=800 unit=rpm
